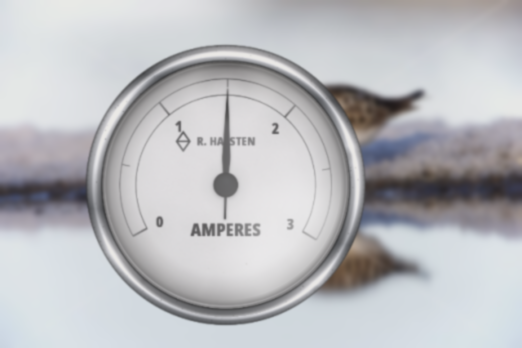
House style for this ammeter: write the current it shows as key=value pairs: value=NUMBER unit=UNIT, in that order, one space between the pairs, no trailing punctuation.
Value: value=1.5 unit=A
